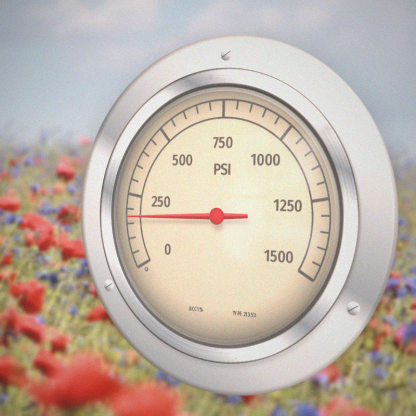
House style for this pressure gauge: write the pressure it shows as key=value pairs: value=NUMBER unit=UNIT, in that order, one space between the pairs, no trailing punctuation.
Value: value=175 unit=psi
